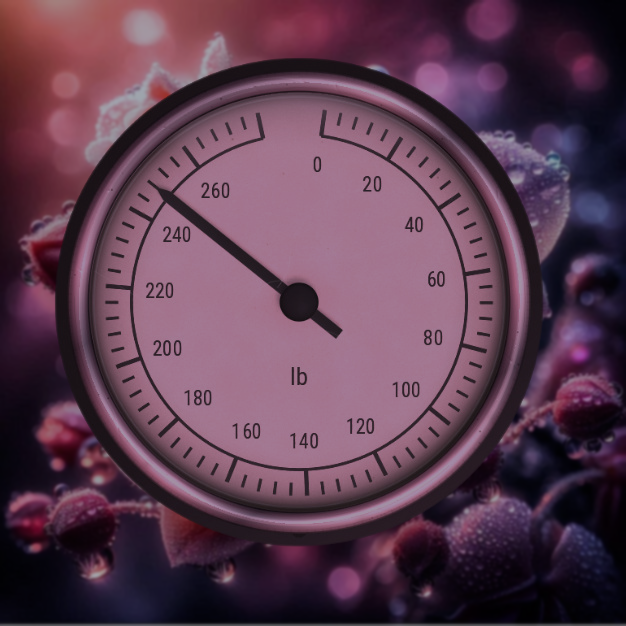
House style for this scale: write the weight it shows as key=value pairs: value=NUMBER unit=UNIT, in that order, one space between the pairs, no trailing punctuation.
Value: value=248 unit=lb
